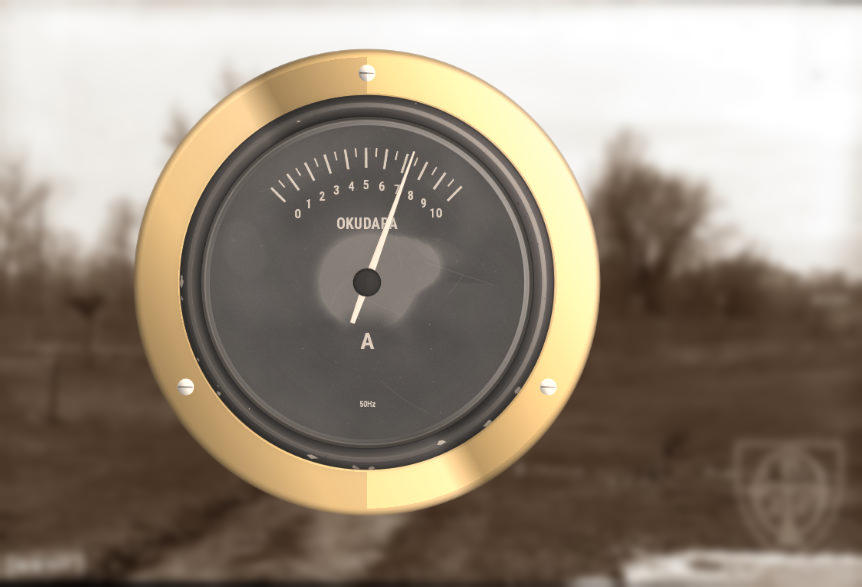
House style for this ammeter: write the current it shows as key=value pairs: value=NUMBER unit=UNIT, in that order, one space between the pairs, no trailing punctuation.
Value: value=7.25 unit=A
